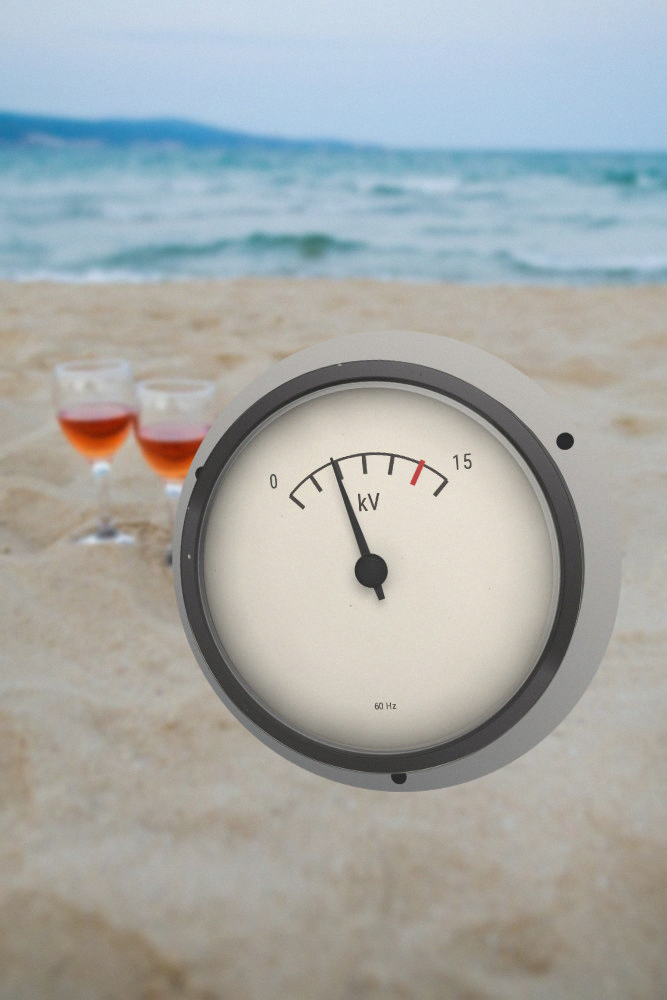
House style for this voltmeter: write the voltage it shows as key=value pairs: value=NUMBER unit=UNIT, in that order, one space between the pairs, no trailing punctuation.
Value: value=5 unit=kV
